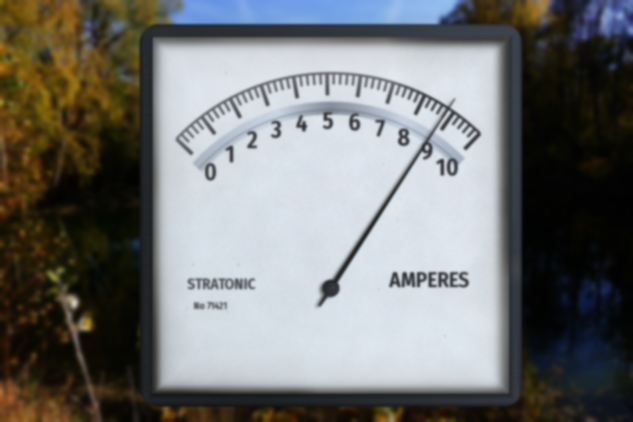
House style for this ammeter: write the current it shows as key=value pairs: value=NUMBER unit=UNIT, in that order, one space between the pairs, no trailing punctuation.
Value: value=8.8 unit=A
